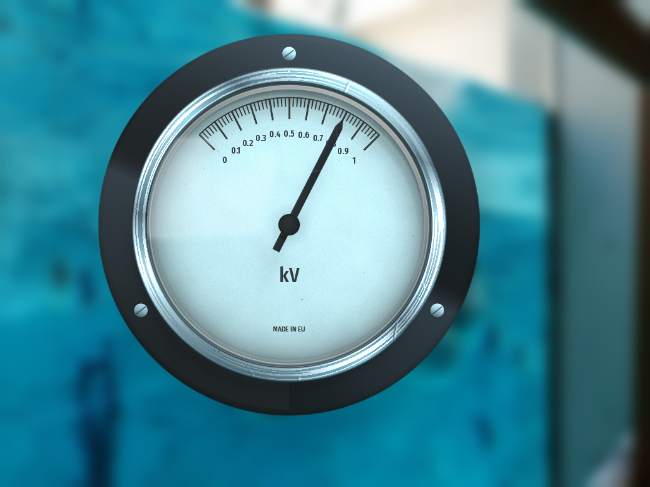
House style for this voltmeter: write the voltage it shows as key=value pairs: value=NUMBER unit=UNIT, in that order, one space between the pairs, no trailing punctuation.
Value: value=0.8 unit=kV
